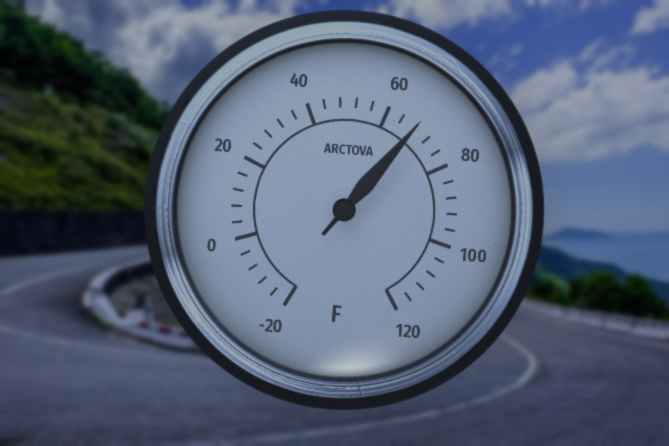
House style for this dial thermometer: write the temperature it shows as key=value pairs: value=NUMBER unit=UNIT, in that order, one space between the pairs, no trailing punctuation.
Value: value=68 unit=°F
